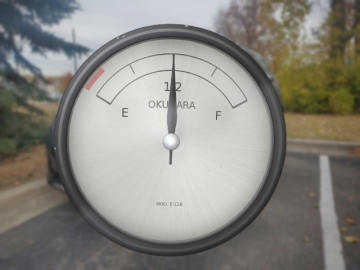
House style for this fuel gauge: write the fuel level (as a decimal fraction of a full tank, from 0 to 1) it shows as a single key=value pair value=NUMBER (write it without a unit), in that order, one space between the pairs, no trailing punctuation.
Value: value=0.5
